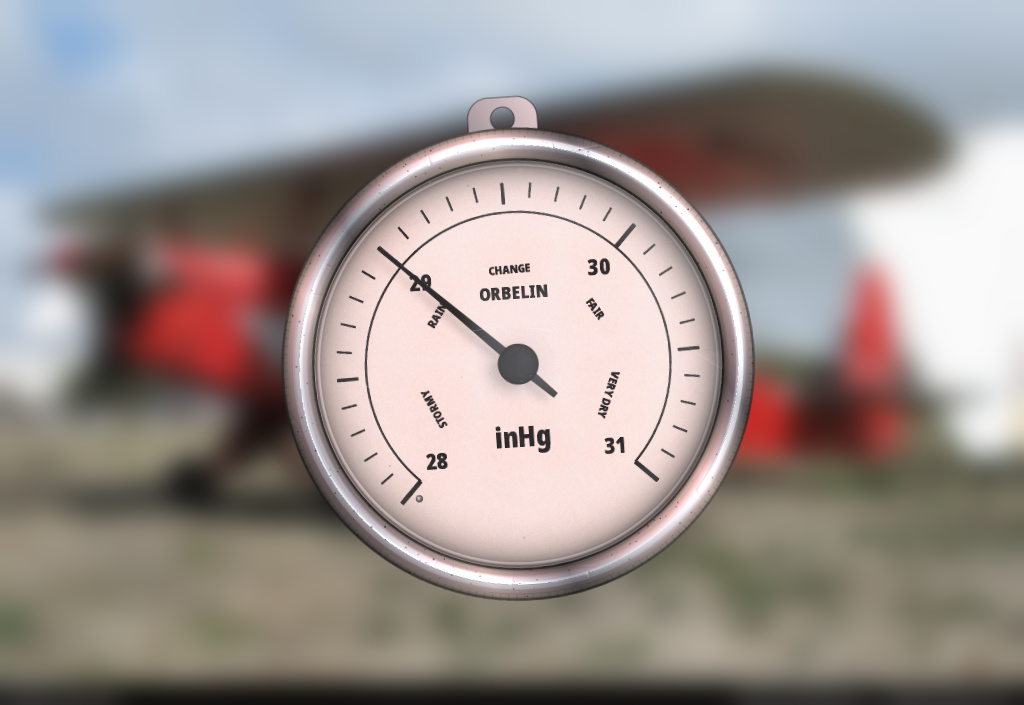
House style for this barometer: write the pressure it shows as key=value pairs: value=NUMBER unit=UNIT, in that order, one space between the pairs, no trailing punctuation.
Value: value=29 unit=inHg
